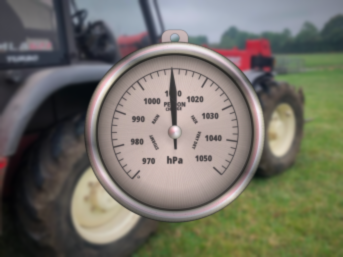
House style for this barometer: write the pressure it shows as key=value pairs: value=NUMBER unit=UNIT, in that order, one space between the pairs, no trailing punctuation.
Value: value=1010 unit=hPa
